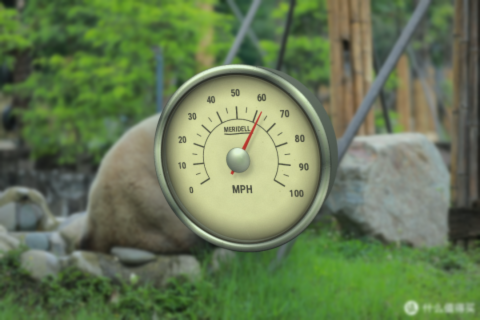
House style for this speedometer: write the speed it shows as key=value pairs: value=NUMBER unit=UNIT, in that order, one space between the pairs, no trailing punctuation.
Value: value=62.5 unit=mph
